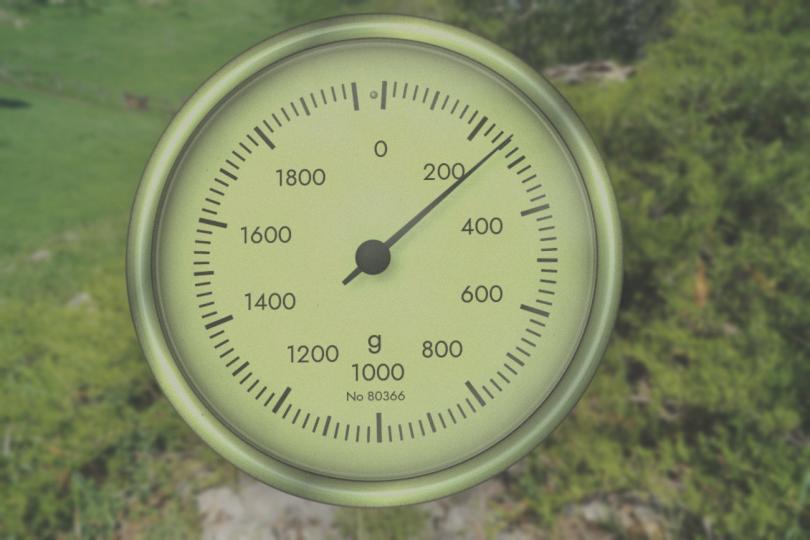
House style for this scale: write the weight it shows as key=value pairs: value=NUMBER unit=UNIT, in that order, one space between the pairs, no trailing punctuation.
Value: value=260 unit=g
